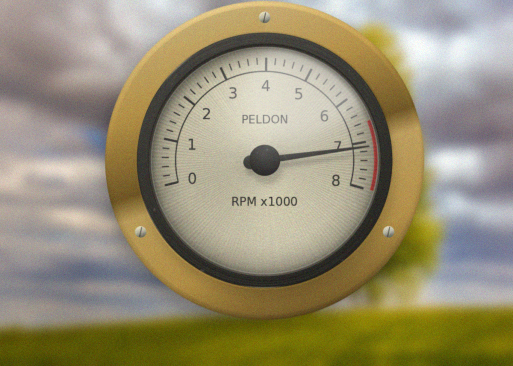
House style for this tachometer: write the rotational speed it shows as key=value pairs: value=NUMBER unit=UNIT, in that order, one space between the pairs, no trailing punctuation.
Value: value=7100 unit=rpm
